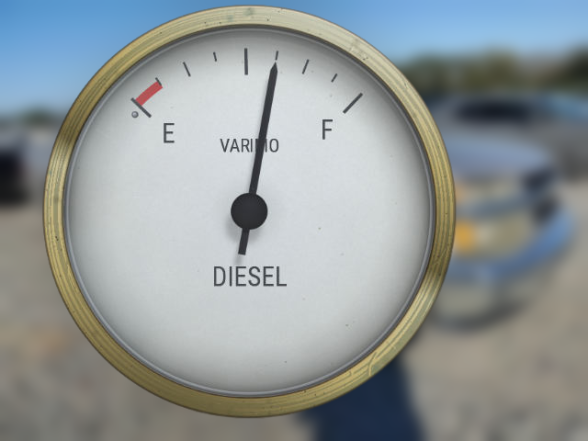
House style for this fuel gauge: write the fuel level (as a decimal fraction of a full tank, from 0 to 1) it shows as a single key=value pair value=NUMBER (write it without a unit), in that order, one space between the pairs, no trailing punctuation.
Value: value=0.625
